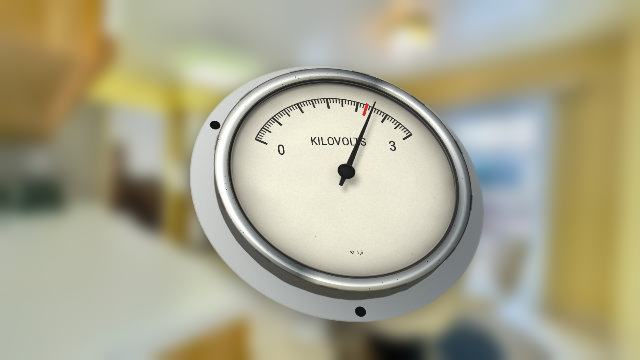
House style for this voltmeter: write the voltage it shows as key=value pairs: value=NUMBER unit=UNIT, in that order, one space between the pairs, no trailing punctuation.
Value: value=2.25 unit=kV
